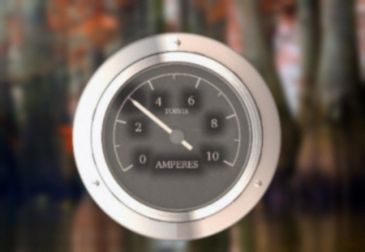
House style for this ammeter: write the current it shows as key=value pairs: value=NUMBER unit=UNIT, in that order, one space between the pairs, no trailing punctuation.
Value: value=3 unit=A
